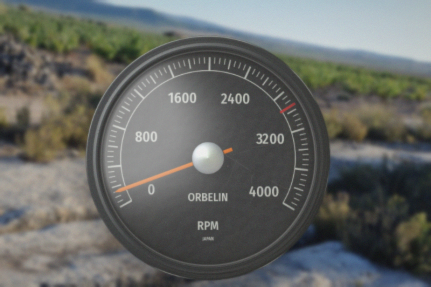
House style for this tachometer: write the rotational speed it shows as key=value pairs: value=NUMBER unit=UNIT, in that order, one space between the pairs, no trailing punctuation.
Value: value=150 unit=rpm
